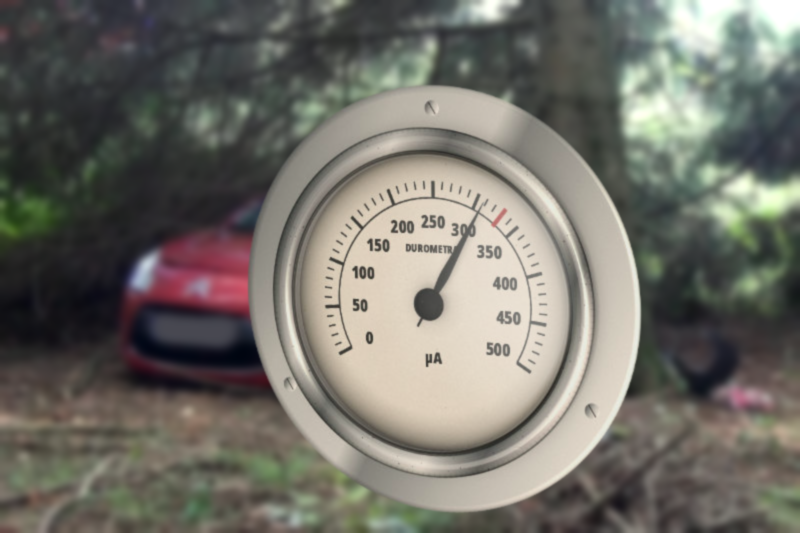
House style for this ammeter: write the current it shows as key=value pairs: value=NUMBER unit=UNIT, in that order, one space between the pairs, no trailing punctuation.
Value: value=310 unit=µA
